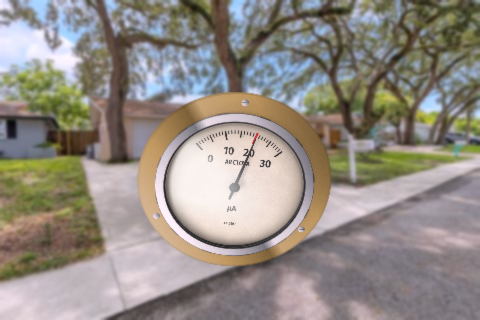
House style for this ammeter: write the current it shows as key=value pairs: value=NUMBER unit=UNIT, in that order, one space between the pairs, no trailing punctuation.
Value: value=20 unit=µA
